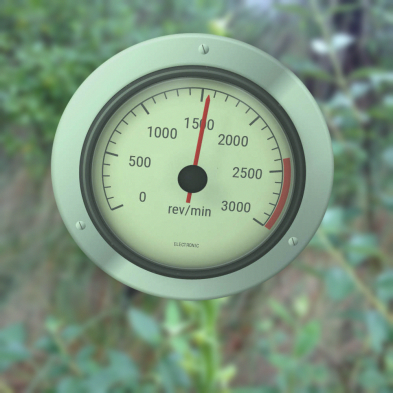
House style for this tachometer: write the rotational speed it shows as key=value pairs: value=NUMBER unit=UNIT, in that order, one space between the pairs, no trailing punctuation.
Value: value=1550 unit=rpm
